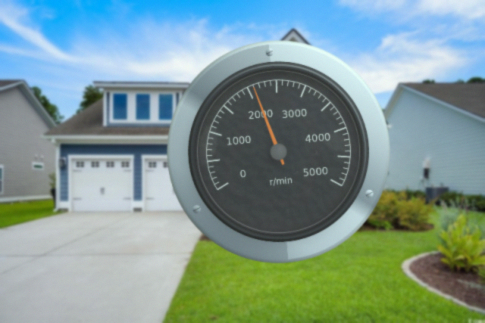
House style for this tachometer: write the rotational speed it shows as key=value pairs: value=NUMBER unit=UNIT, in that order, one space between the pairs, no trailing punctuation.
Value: value=2100 unit=rpm
